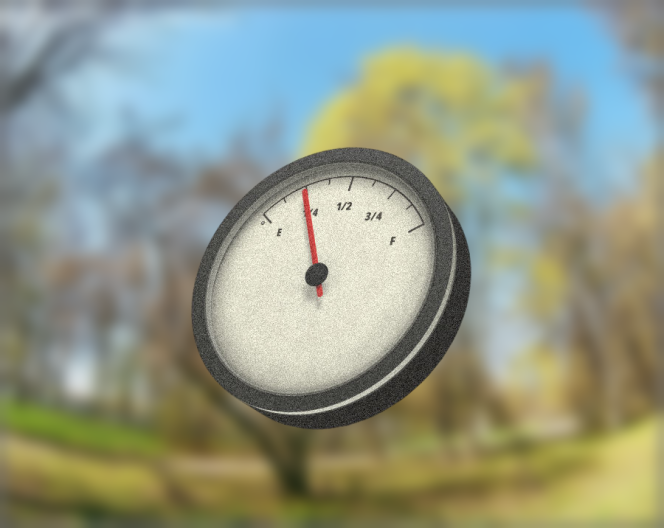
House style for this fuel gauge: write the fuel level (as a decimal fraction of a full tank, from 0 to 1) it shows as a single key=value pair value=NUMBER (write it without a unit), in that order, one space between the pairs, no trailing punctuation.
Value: value=0.25
